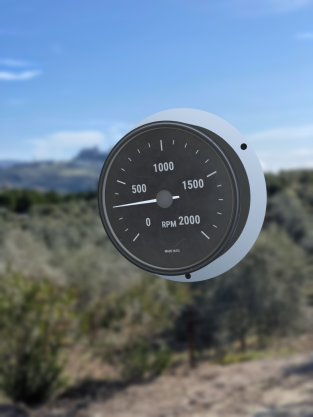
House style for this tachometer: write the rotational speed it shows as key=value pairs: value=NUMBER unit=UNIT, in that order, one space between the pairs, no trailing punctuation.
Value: value=300 unit=rpm
